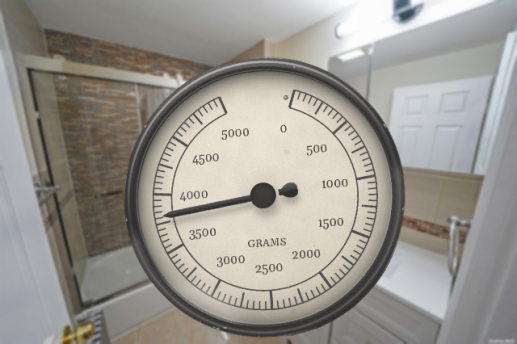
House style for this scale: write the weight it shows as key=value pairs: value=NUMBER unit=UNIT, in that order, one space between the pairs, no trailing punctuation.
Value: value=3800 unit=g
